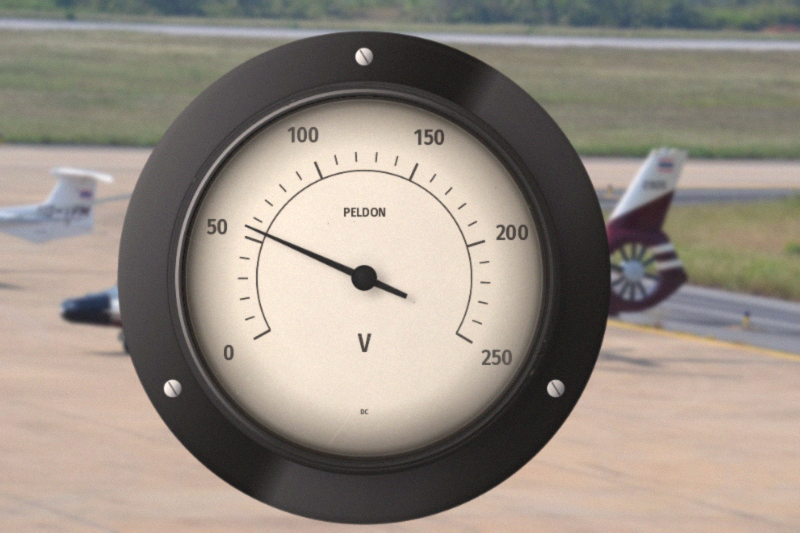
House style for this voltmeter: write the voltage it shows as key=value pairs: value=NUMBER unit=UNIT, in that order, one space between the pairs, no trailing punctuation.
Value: value=55 unit=V
